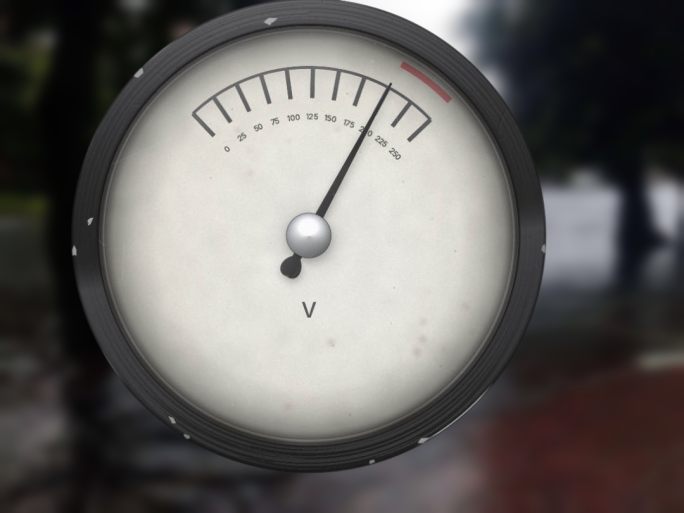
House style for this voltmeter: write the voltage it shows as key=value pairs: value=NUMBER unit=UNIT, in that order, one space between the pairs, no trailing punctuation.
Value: value=200 unit=V
